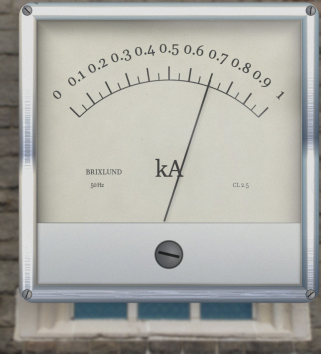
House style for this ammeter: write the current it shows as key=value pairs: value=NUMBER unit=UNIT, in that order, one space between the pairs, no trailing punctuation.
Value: value=0.7 unit=kA
